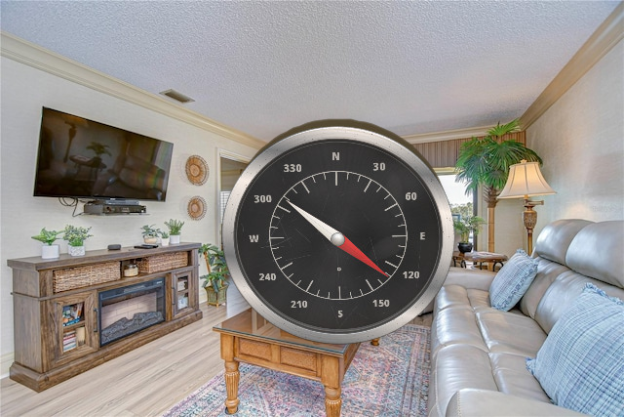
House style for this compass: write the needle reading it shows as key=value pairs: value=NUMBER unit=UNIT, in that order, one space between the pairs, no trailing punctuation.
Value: value=130 unit=°
